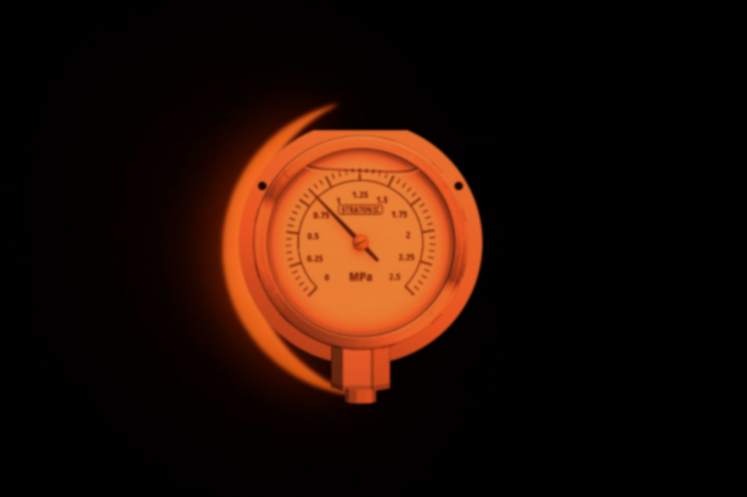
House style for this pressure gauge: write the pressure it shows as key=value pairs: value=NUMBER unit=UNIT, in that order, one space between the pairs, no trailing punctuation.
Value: value=0.85 unit=MPa
